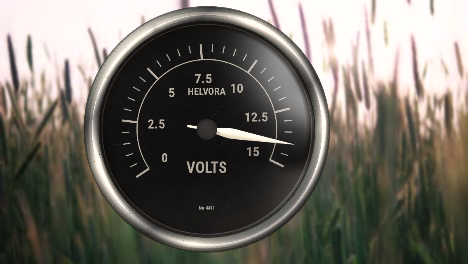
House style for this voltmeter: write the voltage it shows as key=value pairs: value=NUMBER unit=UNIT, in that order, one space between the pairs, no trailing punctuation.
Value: value=14 unit=V
